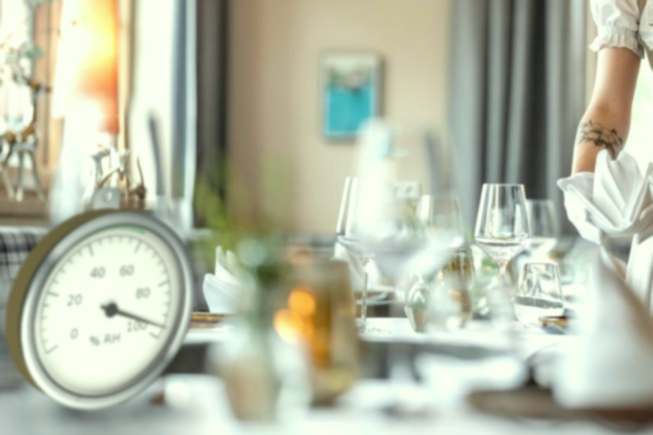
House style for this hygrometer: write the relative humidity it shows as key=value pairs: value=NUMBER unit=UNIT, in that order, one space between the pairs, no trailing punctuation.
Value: value=96 unit=%
